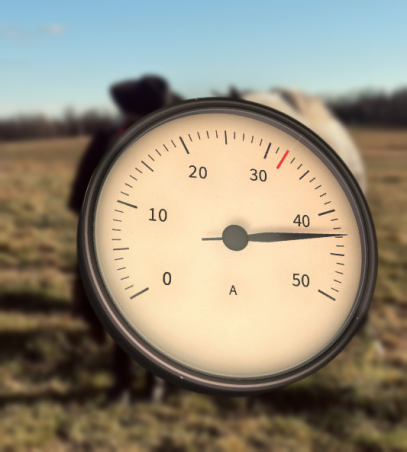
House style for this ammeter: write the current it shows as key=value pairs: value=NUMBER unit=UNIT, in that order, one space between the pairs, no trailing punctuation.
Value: value=43 unit=A
